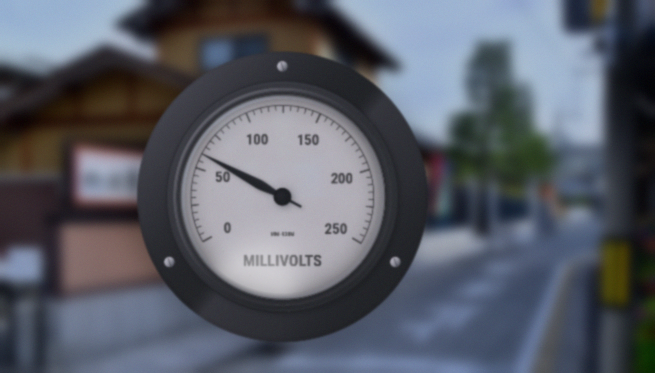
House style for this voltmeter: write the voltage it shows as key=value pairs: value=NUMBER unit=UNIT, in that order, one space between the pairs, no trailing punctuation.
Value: value=60 unit=mV
